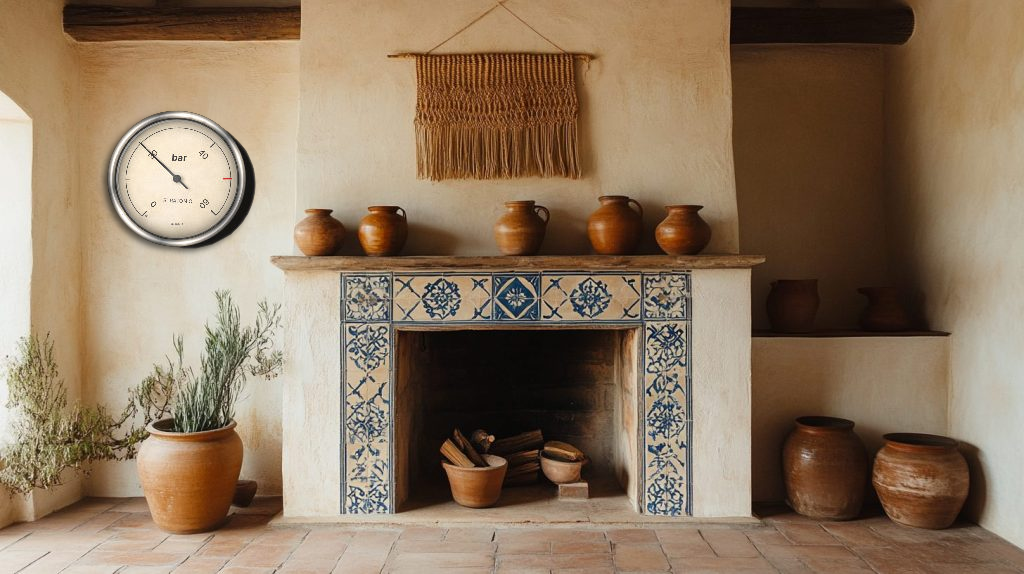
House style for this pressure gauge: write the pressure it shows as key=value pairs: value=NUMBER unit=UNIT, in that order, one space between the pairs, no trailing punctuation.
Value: value=20 unit=bar
